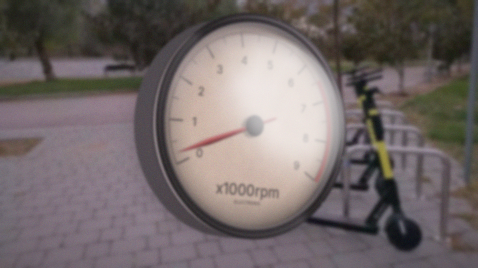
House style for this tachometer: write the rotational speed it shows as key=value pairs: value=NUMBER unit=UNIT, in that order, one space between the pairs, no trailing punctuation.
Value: value=250 unit=rpm
